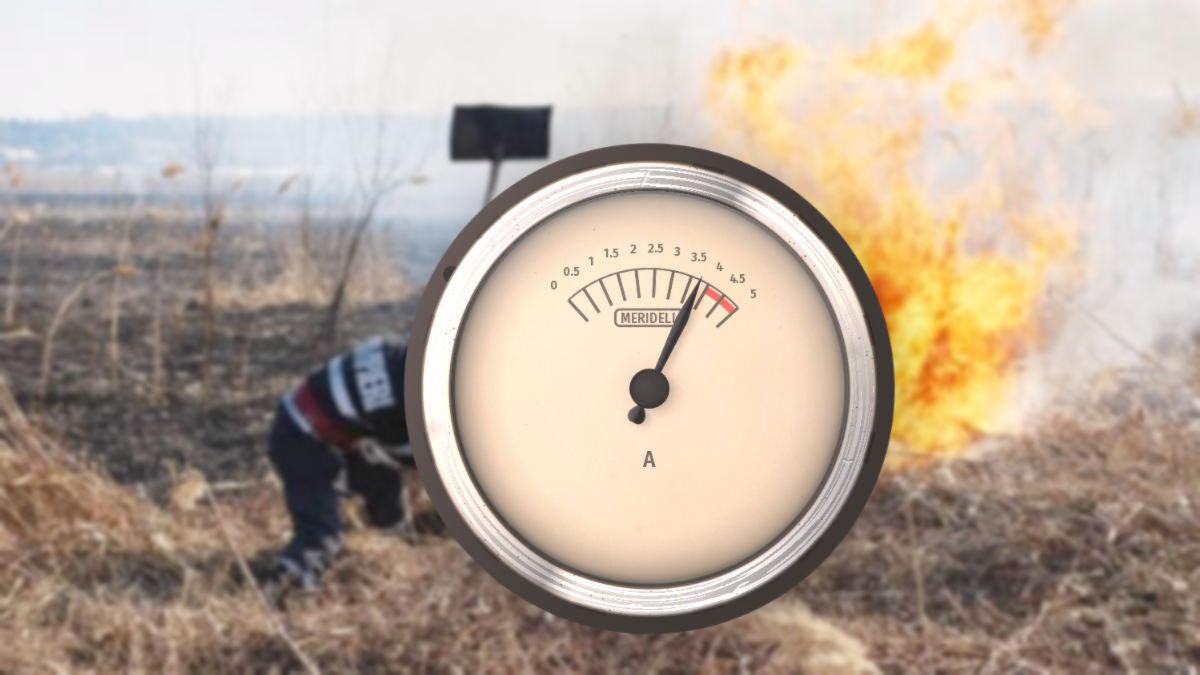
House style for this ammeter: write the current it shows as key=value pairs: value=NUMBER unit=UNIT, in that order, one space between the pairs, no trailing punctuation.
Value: value=3.75 unit=A
